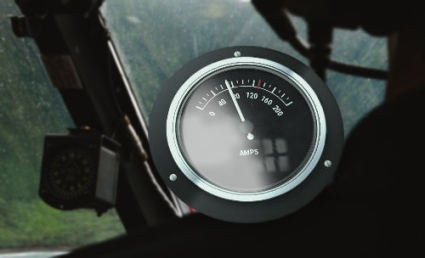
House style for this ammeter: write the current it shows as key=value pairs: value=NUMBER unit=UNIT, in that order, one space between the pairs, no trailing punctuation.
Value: value=70 unit=A
